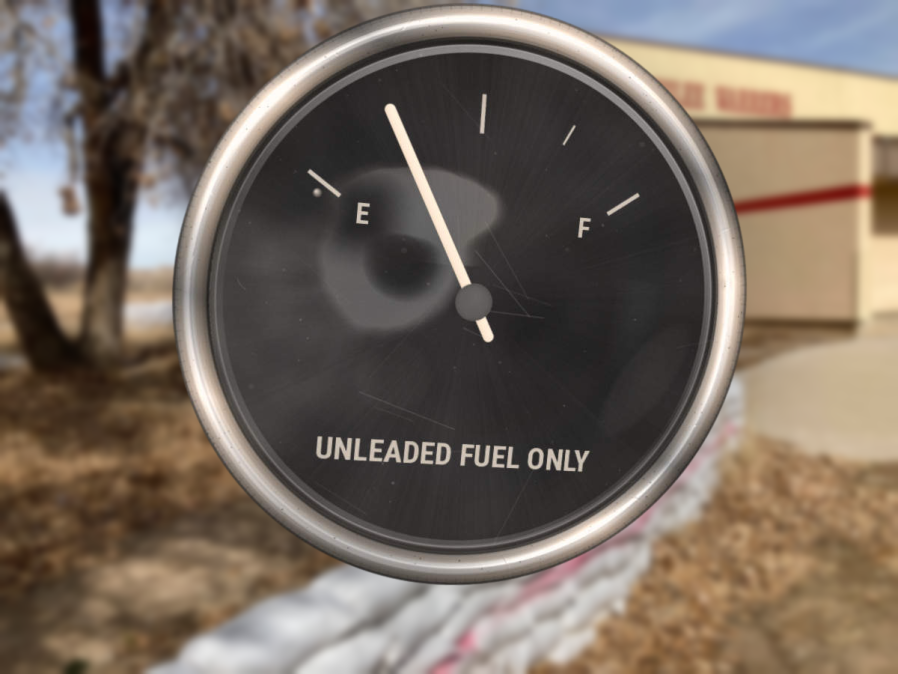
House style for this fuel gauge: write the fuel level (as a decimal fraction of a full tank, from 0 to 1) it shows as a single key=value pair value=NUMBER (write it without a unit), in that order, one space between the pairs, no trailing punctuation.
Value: value=0.25
